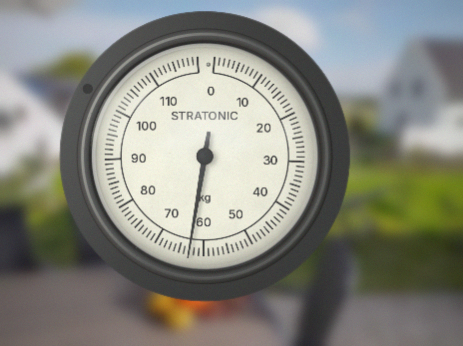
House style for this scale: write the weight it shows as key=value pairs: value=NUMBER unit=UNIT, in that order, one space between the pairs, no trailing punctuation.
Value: value=63 unit=kg
